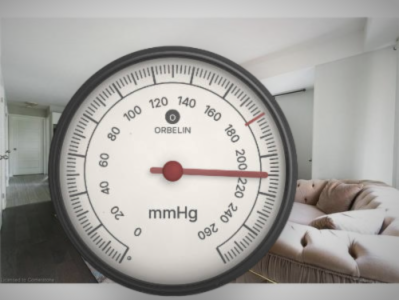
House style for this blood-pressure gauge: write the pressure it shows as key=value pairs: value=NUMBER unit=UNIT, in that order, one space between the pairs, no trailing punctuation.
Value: value=210 unit=mmHg
